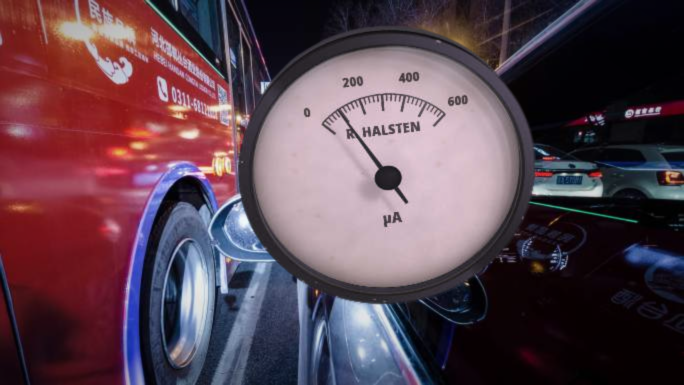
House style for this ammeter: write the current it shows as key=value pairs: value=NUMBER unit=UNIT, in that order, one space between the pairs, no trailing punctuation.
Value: value=100 unit=µA
